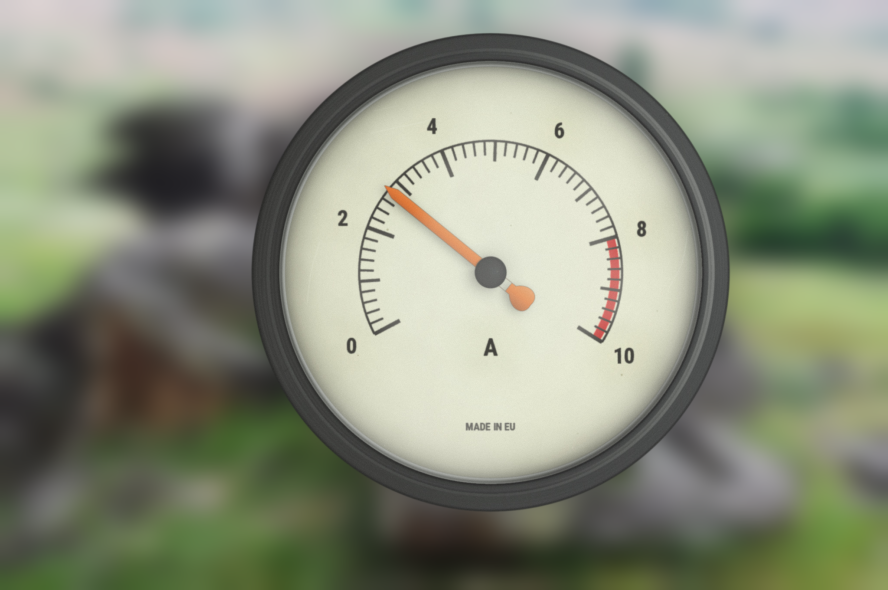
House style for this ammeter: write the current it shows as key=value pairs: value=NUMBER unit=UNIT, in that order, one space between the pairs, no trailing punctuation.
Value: value=2.8 unit=A
